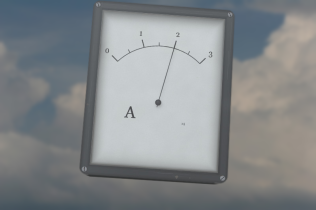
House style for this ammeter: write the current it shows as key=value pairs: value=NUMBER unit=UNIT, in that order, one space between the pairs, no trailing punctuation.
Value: value=2 unit=A
